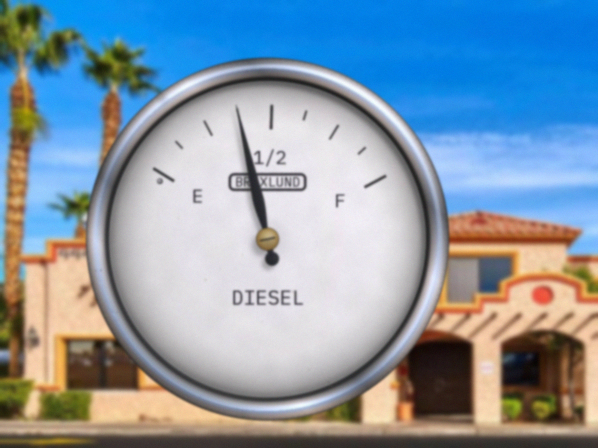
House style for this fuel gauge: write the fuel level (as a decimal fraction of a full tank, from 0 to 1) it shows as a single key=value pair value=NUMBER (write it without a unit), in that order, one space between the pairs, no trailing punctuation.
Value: value=0.375
